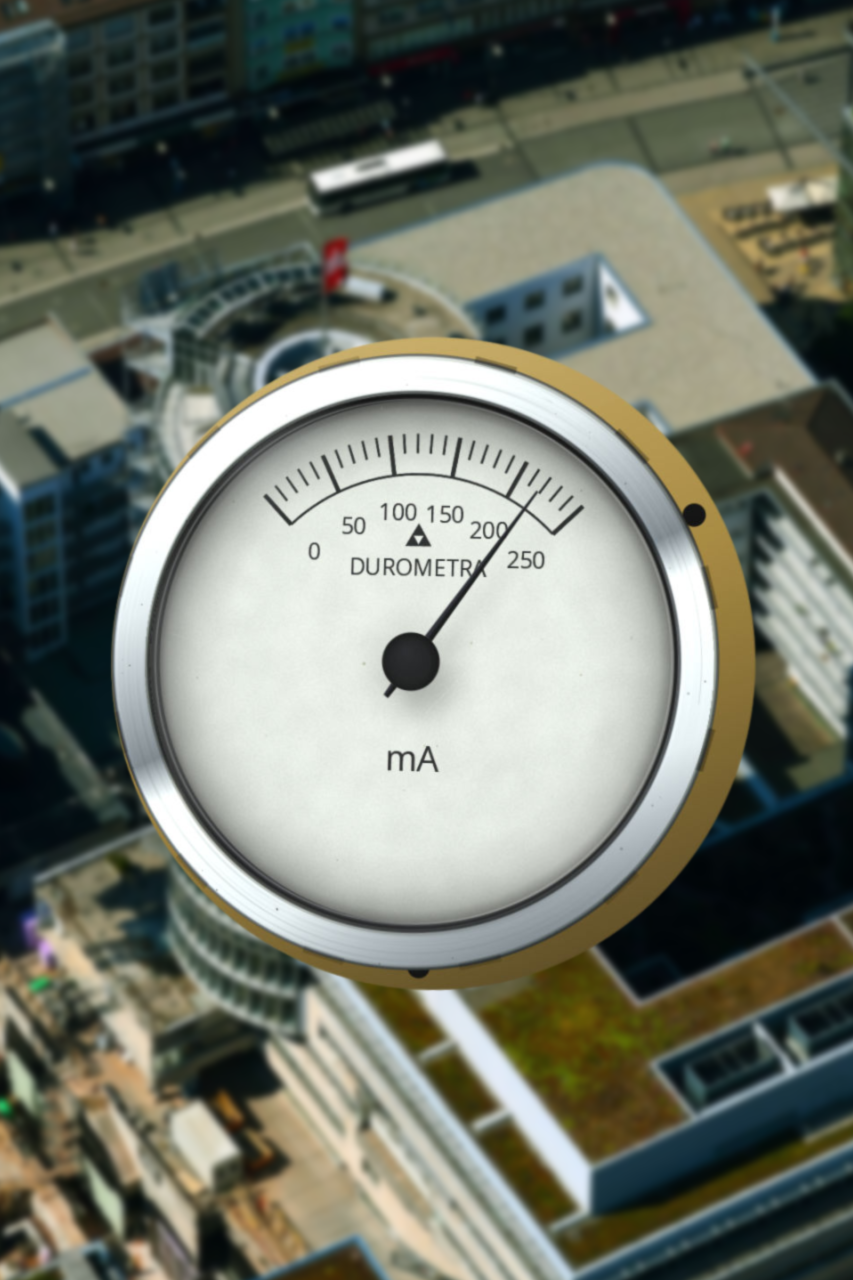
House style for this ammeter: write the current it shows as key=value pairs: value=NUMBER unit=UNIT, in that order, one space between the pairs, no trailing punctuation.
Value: value=220 unit=mA
